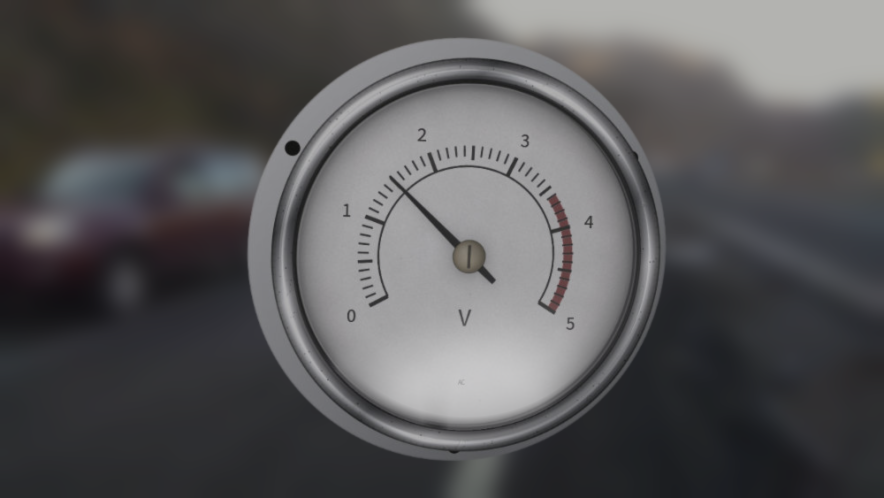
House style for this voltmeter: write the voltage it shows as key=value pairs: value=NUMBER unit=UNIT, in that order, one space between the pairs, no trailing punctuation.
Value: value=1.5 unit=V
